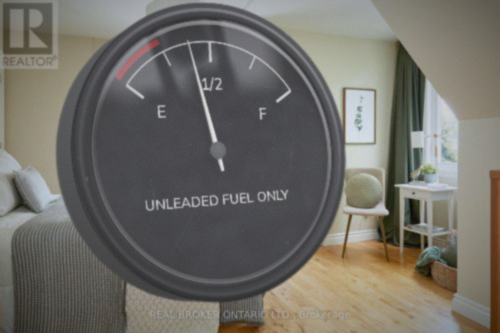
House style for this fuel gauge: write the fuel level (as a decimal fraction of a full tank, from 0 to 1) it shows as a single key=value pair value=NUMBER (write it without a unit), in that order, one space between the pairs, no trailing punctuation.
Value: value=0.375
